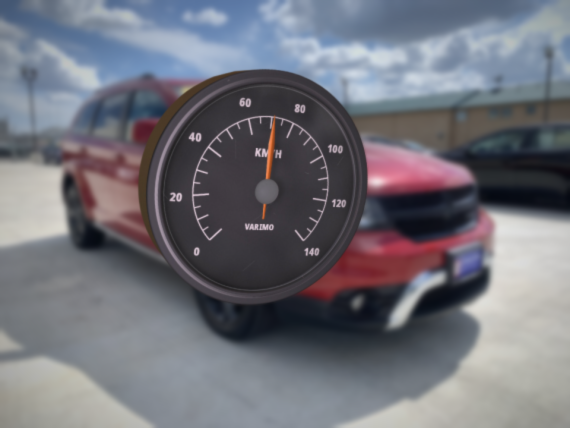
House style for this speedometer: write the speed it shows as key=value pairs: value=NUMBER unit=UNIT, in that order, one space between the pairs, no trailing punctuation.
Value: value=70 unit=km/h
